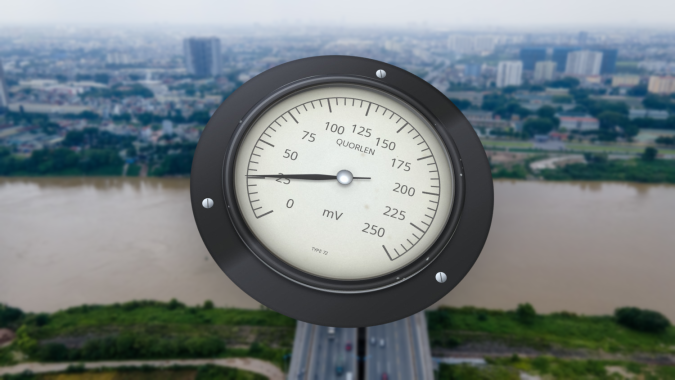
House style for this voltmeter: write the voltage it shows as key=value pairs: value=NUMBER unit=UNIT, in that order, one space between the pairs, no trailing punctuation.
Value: value=25 unit=mV
